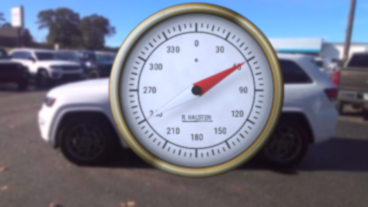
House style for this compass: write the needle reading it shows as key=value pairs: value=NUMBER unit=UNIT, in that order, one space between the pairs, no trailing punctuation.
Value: value=60 unit=°
